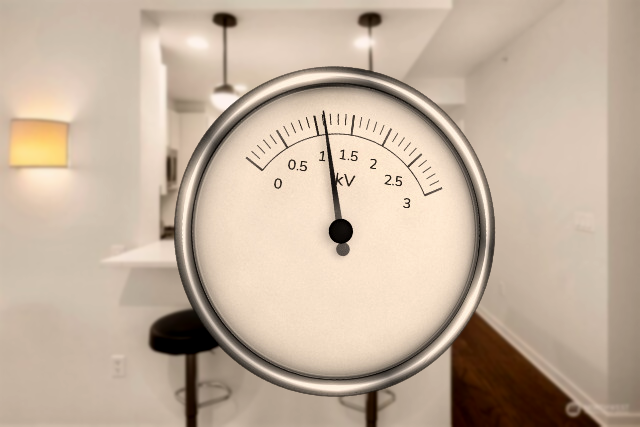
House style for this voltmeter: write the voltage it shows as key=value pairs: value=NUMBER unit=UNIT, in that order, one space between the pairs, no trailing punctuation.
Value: value=1.1 unit=kV
